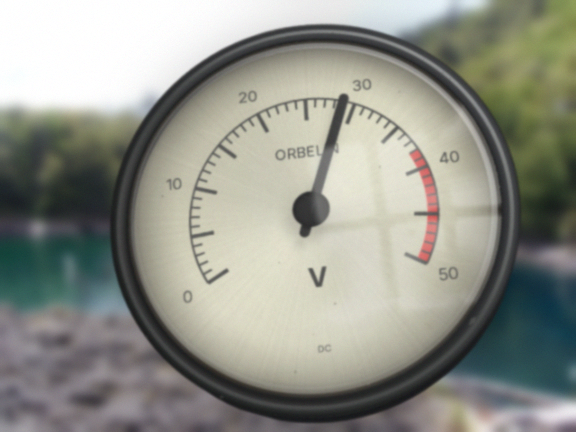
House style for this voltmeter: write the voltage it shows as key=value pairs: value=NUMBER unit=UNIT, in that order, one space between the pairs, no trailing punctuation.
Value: value=29 unit=V
